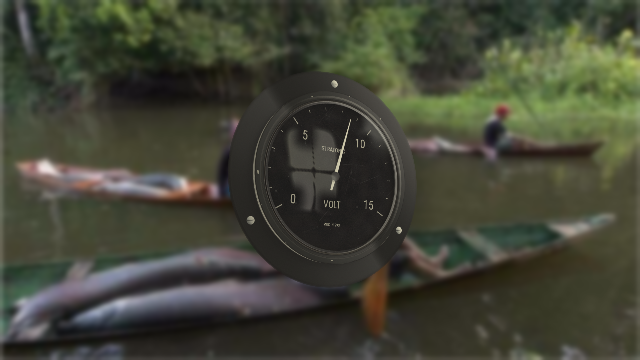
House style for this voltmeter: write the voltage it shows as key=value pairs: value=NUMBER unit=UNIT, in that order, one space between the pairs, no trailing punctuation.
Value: value=8.5 unit=V
